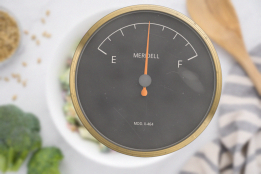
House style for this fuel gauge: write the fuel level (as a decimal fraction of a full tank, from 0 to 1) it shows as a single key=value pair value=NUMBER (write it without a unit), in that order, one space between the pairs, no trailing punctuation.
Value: value=0.5
